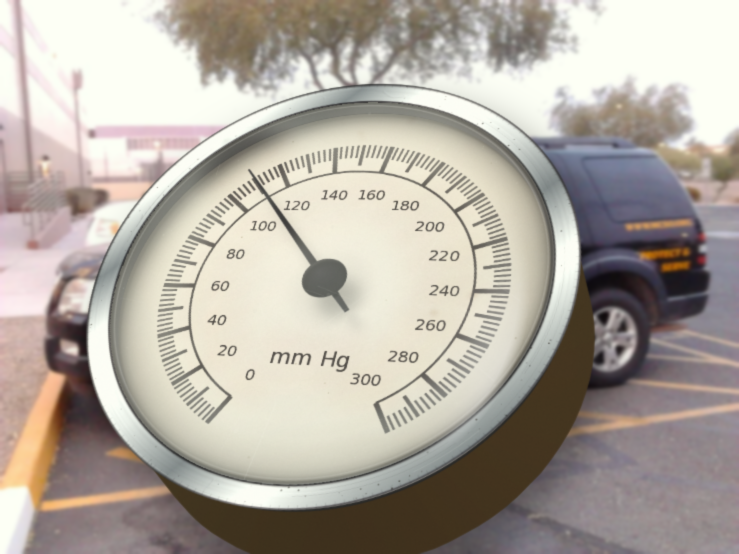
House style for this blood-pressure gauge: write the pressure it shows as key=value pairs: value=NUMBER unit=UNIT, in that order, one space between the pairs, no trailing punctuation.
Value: value=110 unit=mmHg
